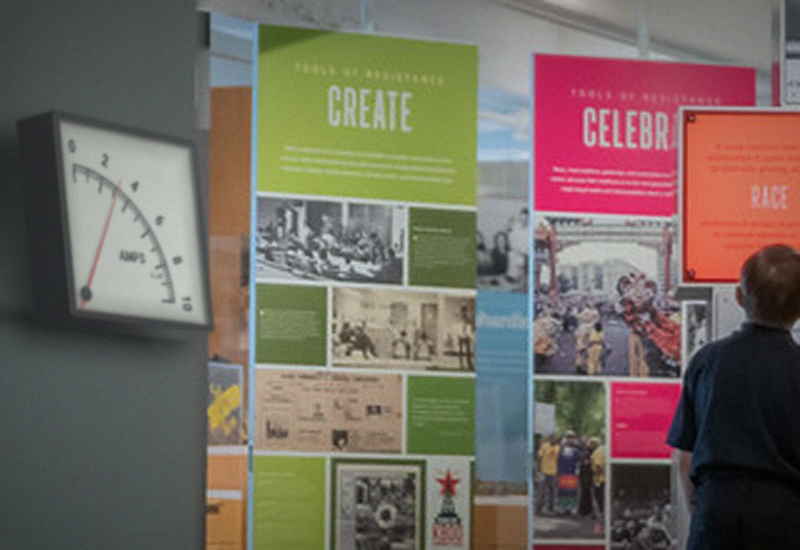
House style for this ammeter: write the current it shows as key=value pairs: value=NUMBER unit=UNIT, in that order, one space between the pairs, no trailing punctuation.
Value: value=3 unit=A
